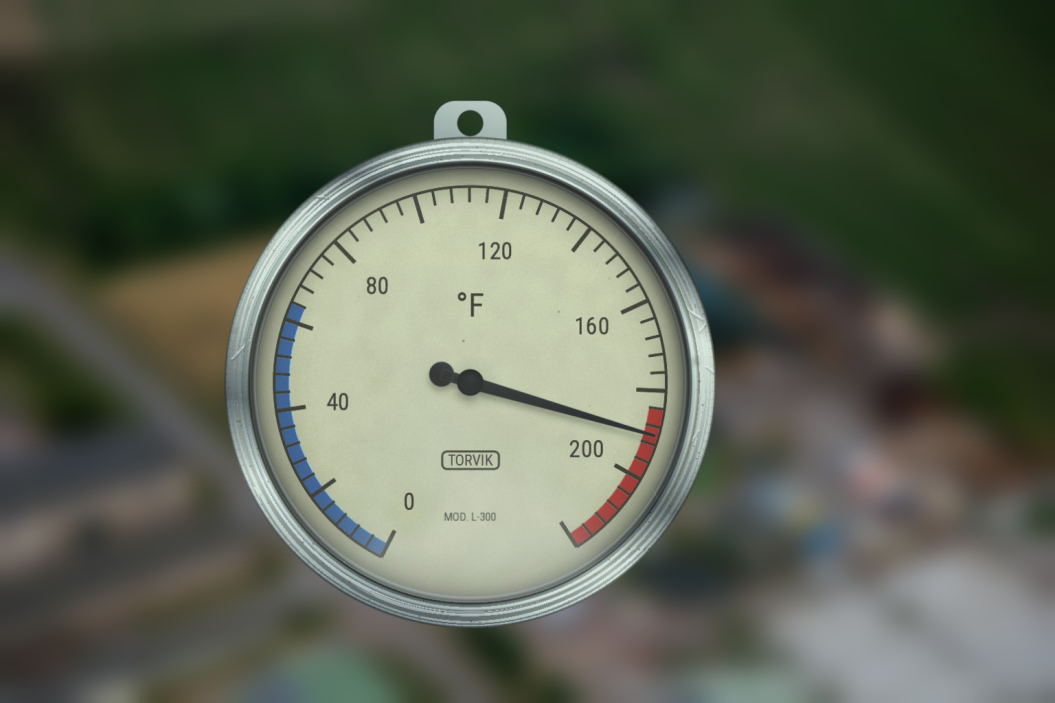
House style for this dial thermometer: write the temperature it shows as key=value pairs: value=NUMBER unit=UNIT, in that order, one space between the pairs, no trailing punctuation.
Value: value=190 unit=°F
